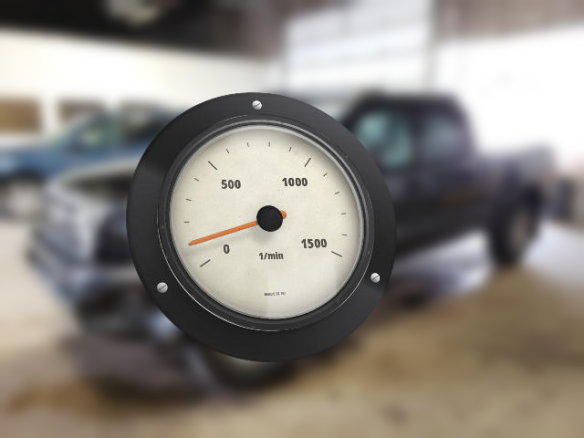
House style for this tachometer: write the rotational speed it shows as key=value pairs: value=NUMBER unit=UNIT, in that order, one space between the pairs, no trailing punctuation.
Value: value=100 unit=rpm
